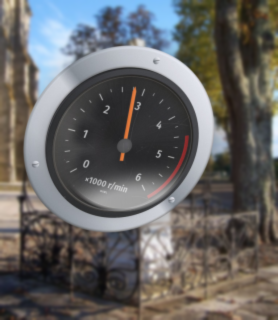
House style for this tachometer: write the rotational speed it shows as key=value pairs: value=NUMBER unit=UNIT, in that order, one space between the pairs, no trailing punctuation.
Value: value=2750 unit=rpm
